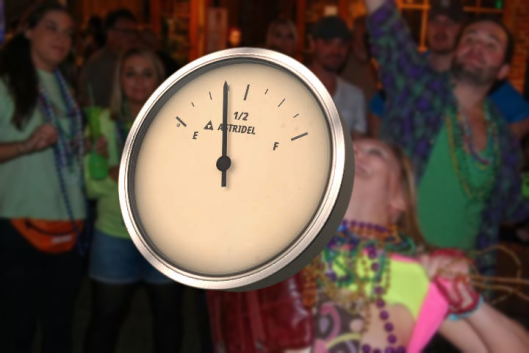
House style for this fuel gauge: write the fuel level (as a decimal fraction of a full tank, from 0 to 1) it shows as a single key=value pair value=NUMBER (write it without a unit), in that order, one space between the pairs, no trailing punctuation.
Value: value=0.375
